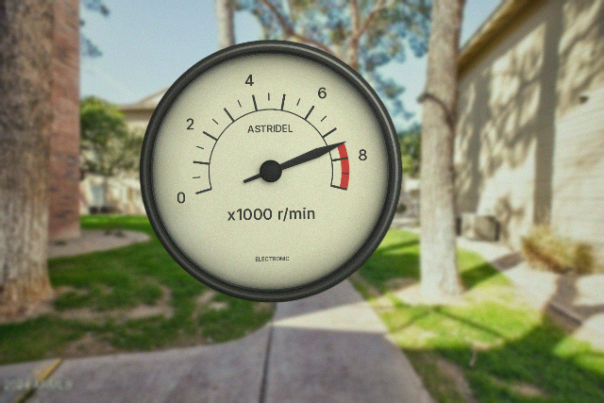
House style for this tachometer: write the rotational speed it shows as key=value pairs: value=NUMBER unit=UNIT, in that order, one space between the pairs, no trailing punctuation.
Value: value=7500 unit=rpm
